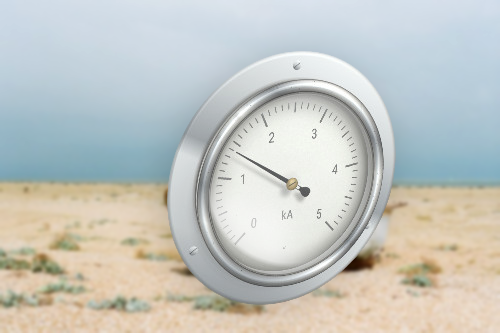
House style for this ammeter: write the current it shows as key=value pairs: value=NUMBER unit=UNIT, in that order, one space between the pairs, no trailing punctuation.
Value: value=1.4 unit=kA
